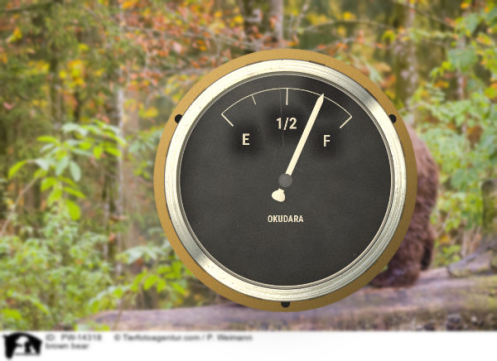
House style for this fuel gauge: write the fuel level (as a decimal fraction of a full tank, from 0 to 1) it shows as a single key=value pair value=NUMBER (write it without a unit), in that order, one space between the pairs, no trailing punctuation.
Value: value=0.75
